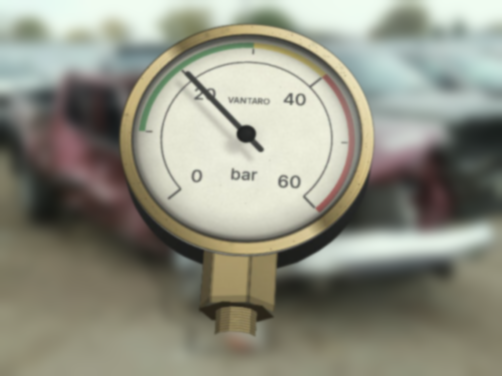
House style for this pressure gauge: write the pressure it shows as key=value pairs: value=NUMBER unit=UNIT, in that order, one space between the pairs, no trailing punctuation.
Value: value=20 unit=bar
